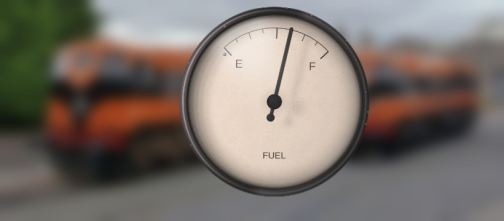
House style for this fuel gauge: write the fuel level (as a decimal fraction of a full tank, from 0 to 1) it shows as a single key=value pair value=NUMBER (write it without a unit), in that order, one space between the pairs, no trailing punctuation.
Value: value=0.625
